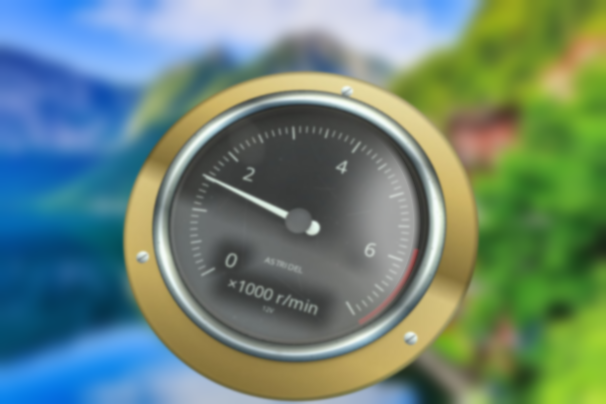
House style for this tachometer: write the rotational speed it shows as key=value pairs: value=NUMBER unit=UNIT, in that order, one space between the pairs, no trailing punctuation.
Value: value=1500 unit=rpm
